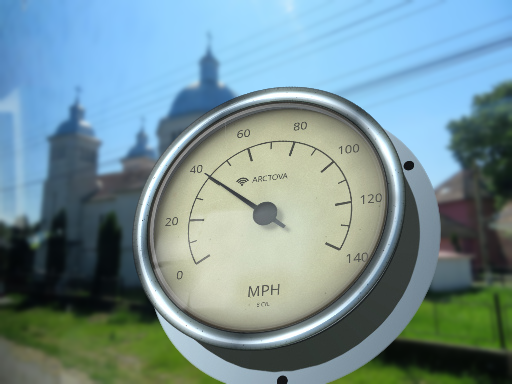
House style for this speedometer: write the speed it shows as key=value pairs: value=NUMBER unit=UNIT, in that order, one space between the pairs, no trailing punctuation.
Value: value=40 unit=mph
